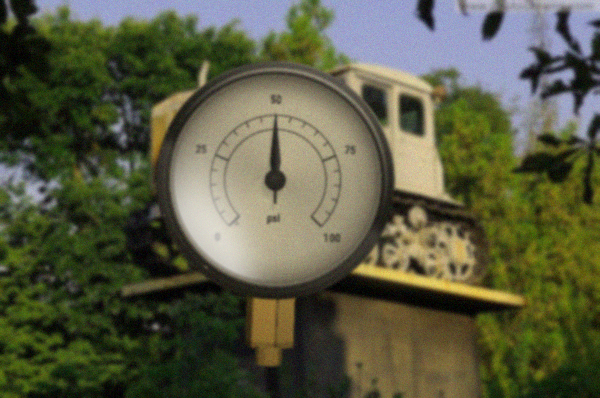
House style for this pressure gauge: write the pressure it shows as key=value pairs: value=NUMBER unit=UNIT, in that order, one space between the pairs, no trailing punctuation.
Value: value=50 unit=psi
